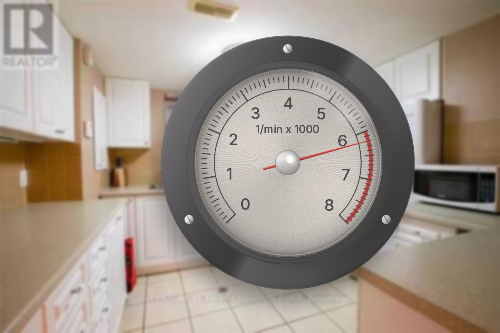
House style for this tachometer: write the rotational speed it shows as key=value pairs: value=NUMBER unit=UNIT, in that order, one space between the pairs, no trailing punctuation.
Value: value=6200 unit=rpm
